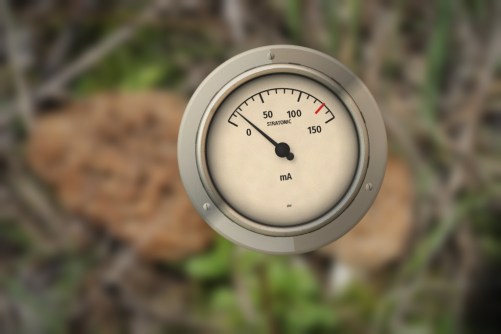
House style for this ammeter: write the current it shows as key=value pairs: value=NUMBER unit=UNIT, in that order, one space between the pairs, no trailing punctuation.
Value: value=15 unit=mA
